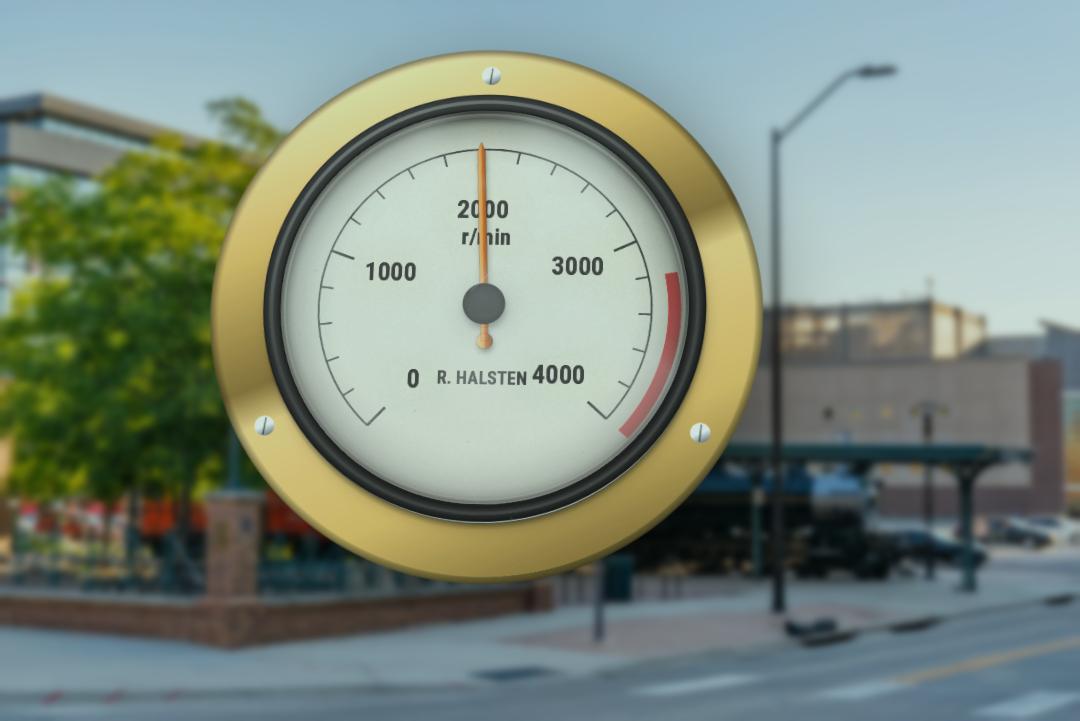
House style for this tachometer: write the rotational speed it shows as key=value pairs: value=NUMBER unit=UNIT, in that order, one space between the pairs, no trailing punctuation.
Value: value=2000 unit=rpm
